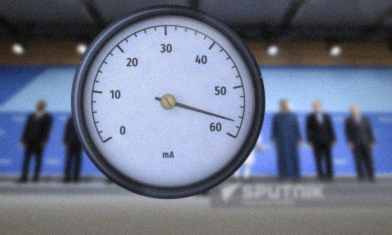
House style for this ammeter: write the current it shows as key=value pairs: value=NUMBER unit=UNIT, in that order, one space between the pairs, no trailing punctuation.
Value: value=57 unit=mA
